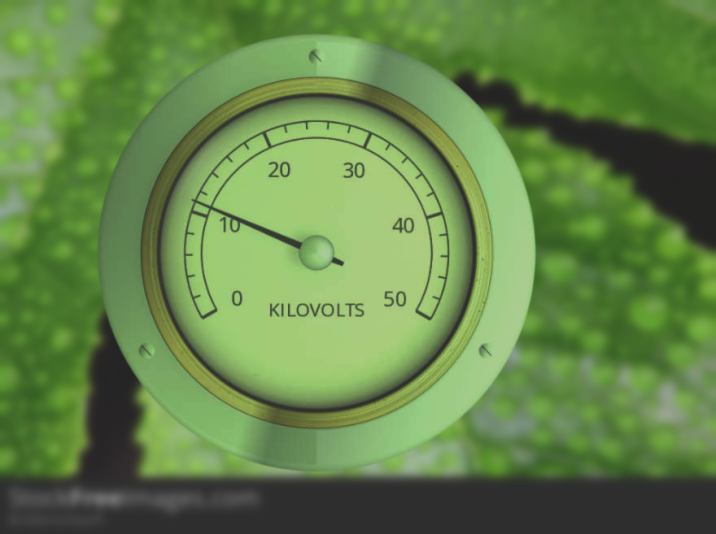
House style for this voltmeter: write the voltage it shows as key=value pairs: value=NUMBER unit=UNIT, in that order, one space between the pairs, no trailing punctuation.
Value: value=11 unit=kV
